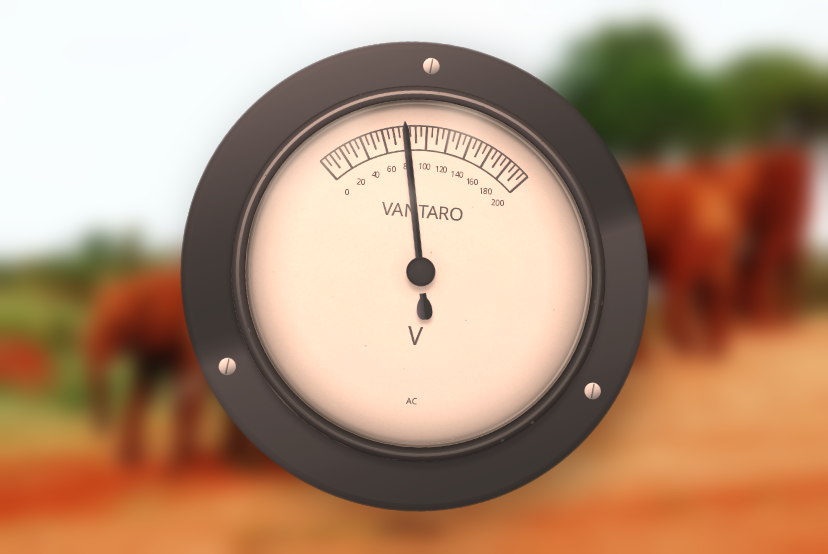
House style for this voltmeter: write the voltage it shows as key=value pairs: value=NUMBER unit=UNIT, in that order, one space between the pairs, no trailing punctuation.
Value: value=80 unit=V
